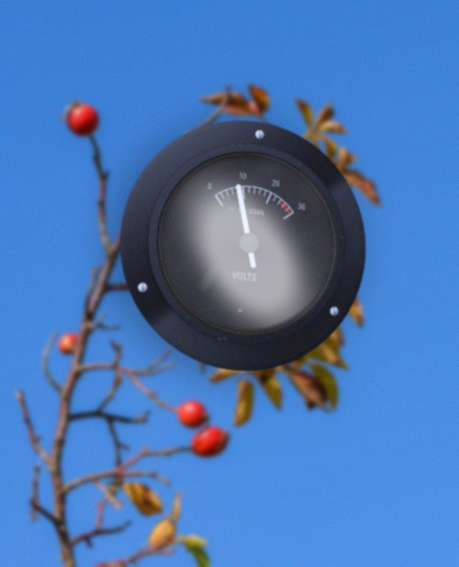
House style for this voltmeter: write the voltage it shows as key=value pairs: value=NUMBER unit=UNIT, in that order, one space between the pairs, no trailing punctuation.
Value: value=8 unit=V
